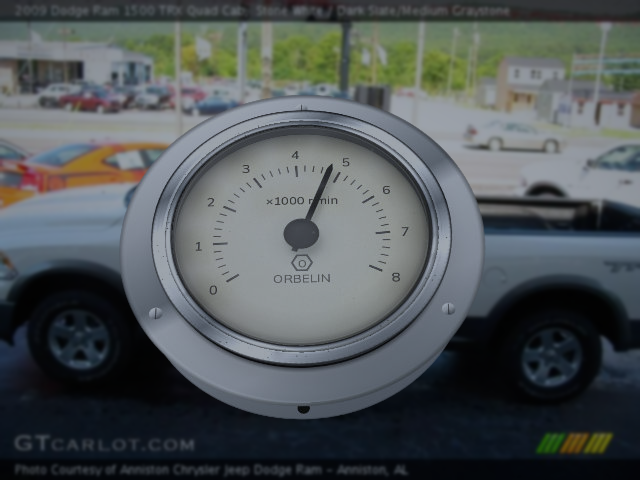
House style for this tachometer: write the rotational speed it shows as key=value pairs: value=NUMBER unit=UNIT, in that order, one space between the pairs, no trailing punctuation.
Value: value=4800 unit=rpm
